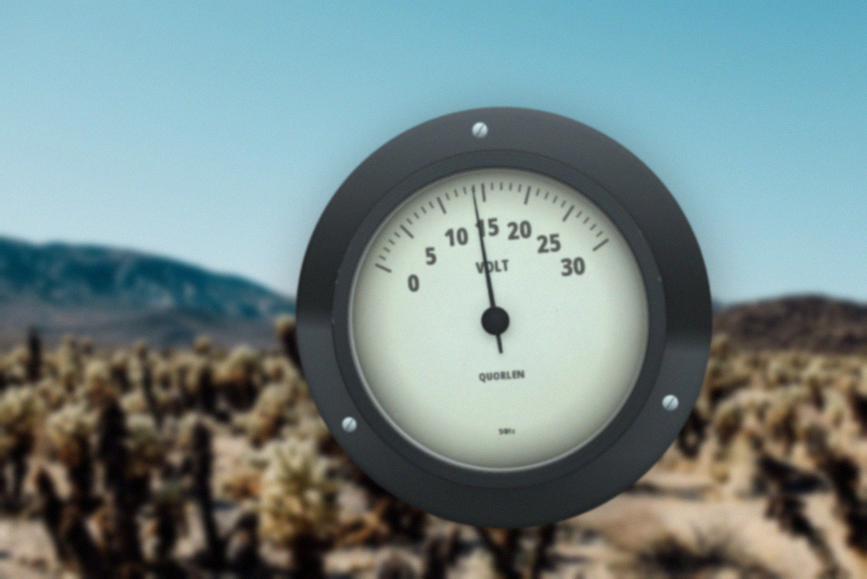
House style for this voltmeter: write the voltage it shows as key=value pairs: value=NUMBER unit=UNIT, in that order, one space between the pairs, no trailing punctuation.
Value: value=14 unit=V
